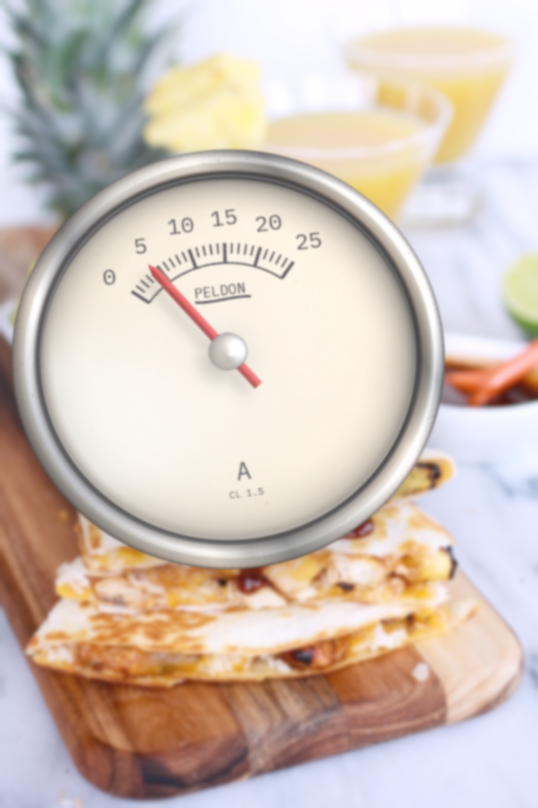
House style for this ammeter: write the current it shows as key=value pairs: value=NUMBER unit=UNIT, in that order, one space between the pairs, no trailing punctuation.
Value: value=4 unit=A
